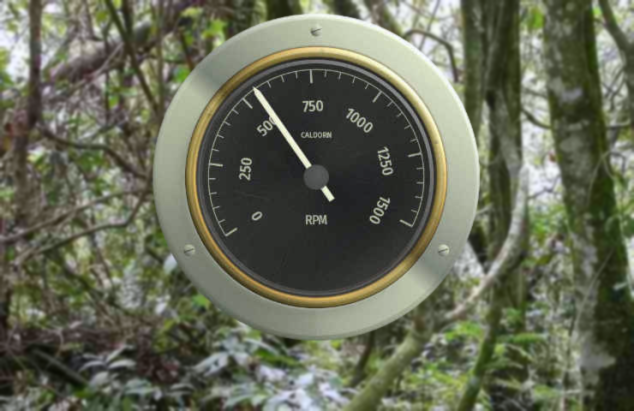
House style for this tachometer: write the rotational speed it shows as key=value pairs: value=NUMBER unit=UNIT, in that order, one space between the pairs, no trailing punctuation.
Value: value=550 unit=rpm
